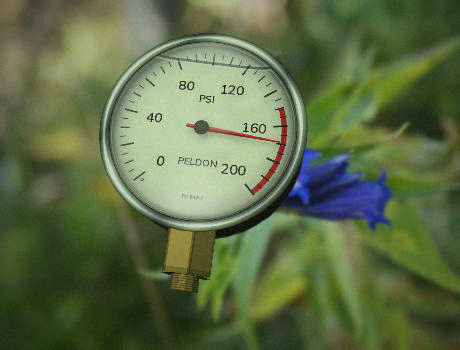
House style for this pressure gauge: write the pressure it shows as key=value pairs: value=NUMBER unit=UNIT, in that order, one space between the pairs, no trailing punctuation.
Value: value=170 unit=psi
